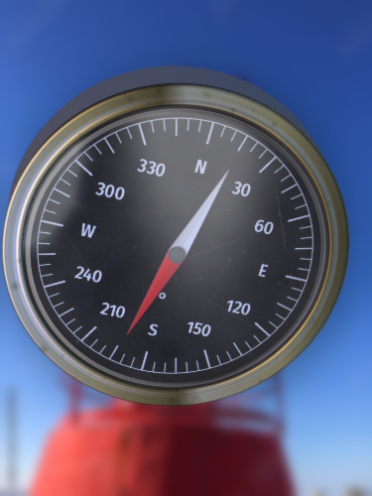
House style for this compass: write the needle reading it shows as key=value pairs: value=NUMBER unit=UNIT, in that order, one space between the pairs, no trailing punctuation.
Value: value=195 unit=°
